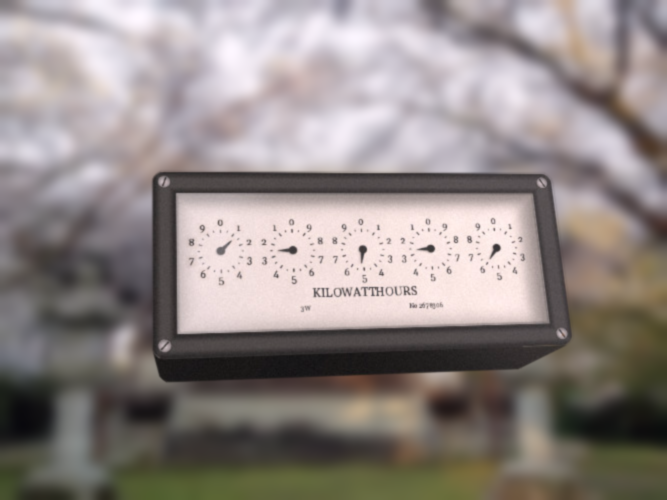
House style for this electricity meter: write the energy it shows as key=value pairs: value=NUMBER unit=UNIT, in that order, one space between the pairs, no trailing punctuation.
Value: value=12526 unit=kWh
